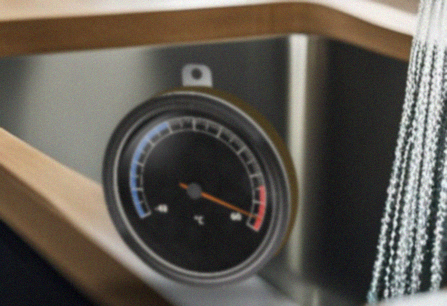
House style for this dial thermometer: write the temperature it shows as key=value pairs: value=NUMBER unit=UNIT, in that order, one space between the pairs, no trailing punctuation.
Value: value=55 unit=°C
